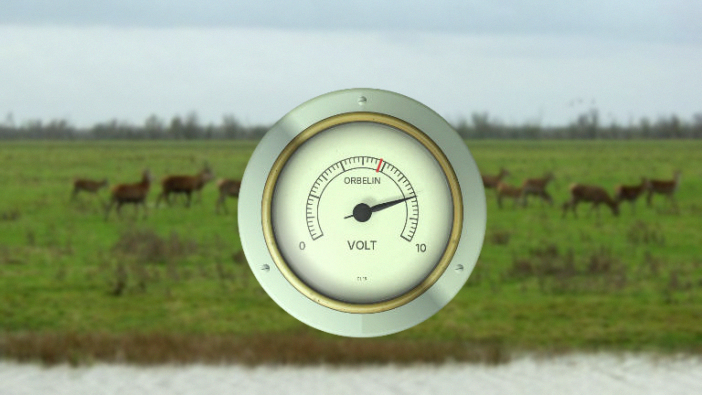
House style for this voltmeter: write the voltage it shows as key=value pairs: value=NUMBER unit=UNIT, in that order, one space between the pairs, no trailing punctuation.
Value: value=8 unit=V
